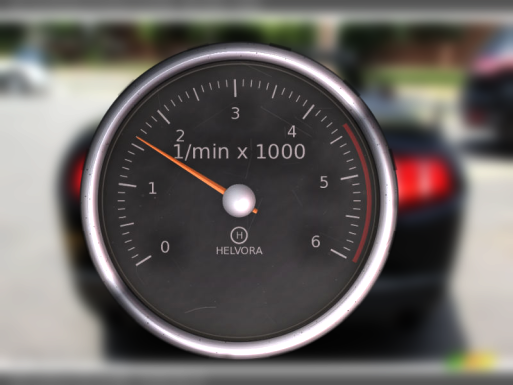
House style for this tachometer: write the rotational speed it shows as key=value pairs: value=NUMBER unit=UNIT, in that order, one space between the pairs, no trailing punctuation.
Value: value=1600 unit=rpm
